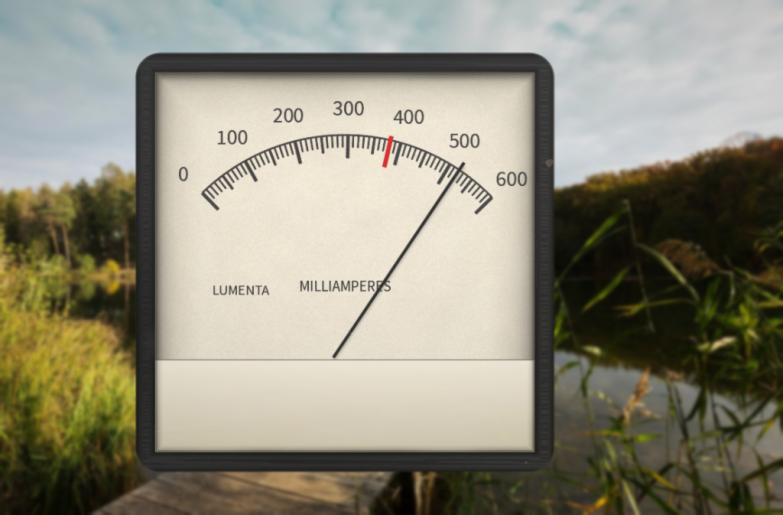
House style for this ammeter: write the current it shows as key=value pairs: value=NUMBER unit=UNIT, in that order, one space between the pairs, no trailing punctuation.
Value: value=520 unit=mA
